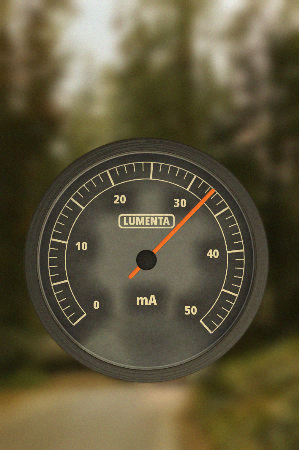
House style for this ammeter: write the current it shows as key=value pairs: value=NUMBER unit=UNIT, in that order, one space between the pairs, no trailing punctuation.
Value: value=32.5 unit=mA
